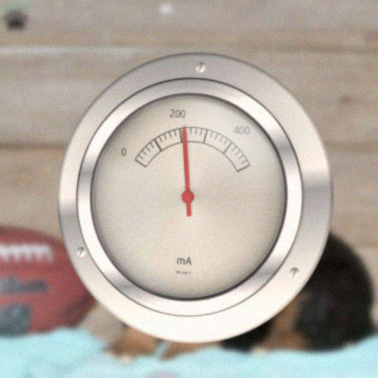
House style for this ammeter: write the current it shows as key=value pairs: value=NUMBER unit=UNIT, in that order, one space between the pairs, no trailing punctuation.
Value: value=220 unit=mA
